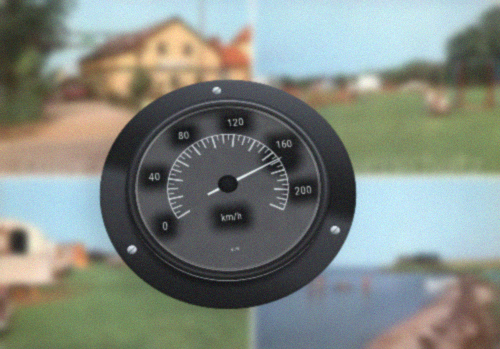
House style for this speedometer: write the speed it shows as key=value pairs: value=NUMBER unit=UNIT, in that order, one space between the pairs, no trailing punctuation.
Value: value=170 unit=km/h
